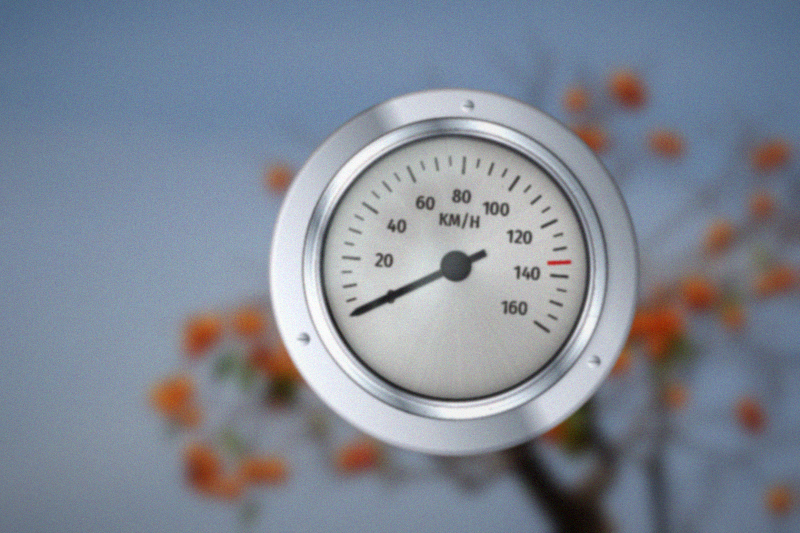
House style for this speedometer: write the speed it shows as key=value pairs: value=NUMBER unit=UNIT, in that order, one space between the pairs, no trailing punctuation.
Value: value=0 unit=km/h
